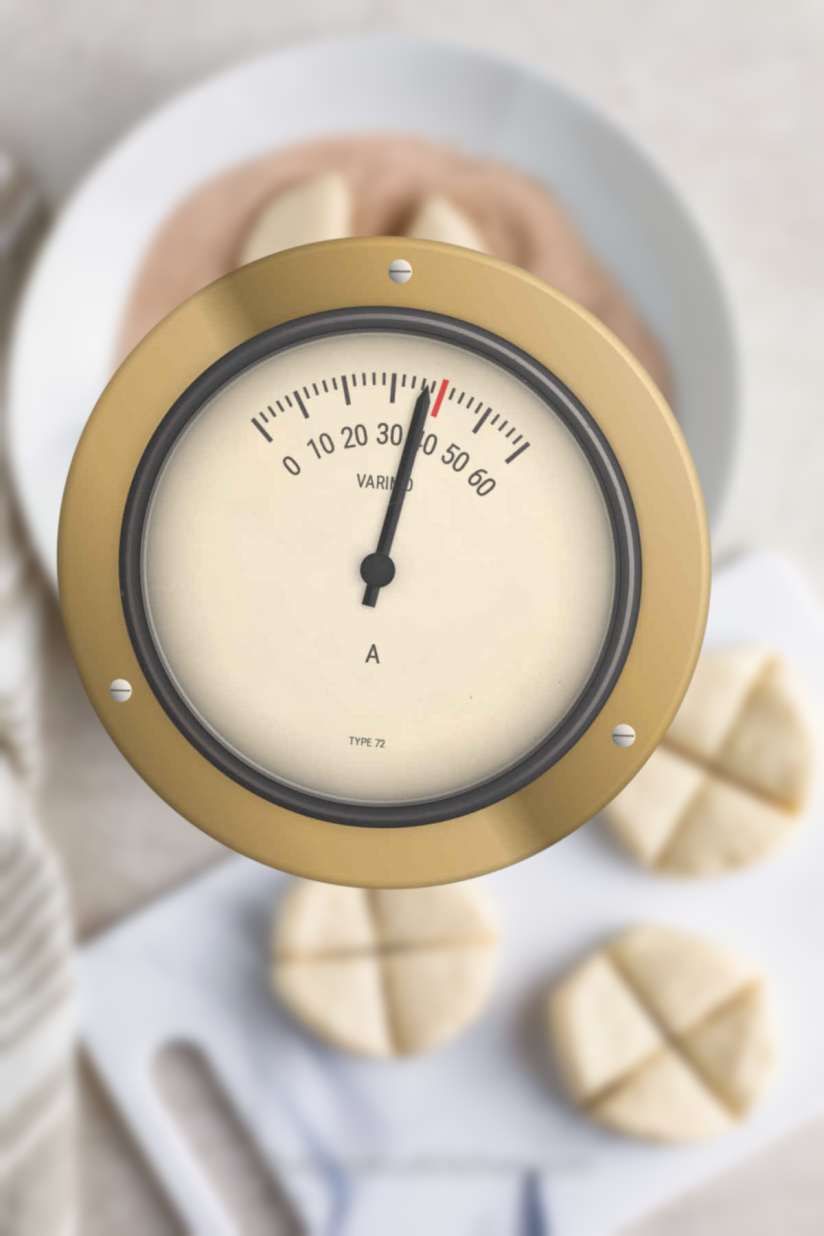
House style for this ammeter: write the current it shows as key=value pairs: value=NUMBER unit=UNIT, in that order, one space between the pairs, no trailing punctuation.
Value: value=37 unit=A
